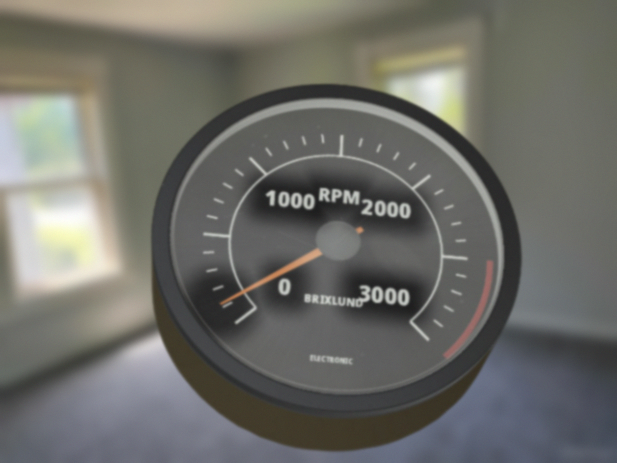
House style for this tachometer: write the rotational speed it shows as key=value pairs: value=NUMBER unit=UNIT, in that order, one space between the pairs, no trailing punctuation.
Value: value=100 unit=rpm
